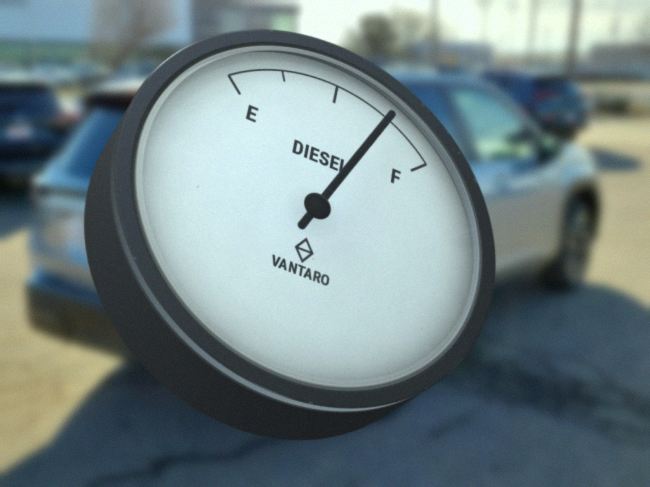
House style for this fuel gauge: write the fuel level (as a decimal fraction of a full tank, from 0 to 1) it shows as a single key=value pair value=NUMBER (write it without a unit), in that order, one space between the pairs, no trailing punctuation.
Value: value=0.75
